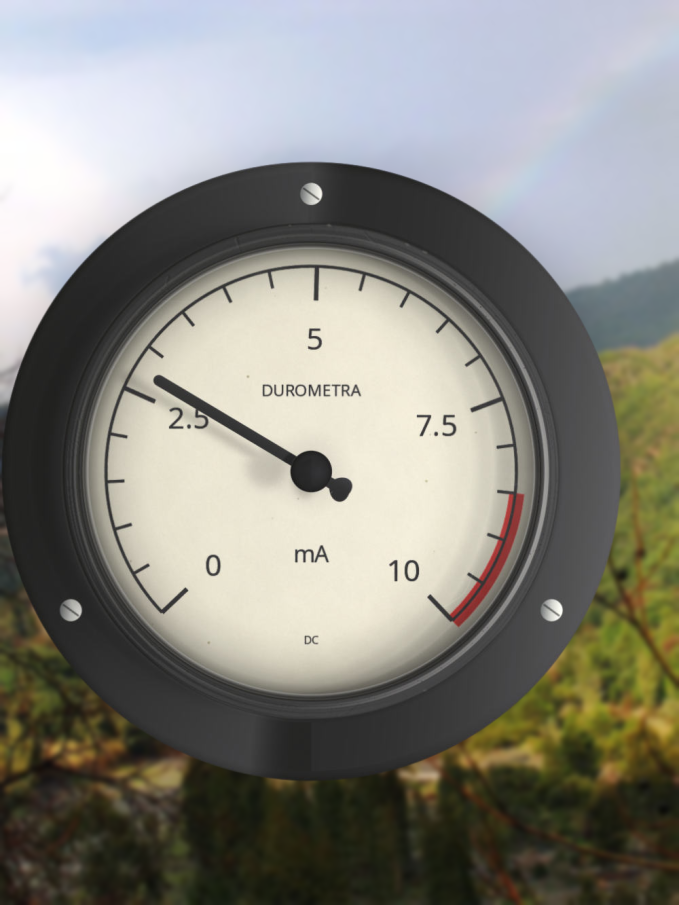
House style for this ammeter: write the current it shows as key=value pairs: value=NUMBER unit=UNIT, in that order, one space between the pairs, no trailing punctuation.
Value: value=2.75 unit=mA
